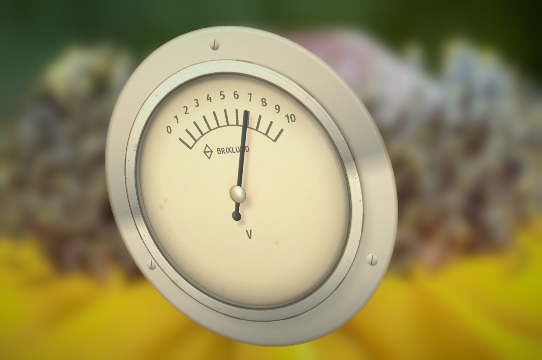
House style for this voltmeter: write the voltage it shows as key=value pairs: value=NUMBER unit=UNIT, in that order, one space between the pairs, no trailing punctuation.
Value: value=7 unit=V
